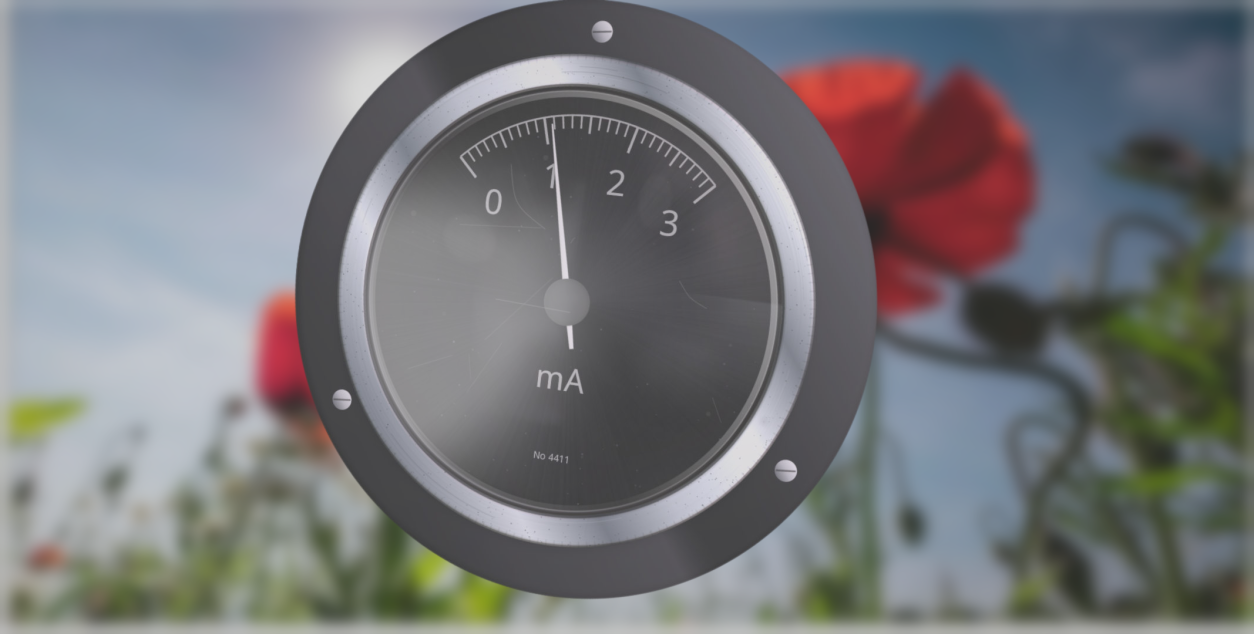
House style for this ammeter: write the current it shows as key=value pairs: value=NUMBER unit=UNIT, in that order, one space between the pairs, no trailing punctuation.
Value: value=1.1 unit=mA
